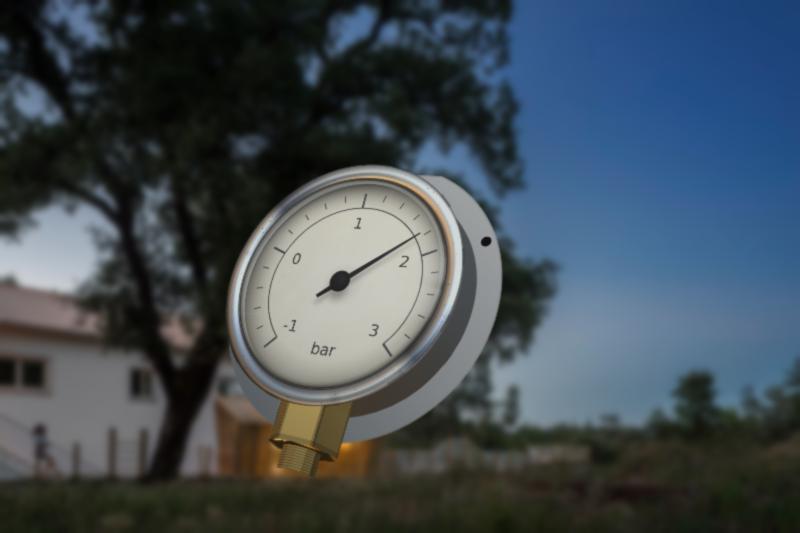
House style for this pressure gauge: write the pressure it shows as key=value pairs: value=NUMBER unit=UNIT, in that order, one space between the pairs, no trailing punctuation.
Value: value=1.8 unit=bar
